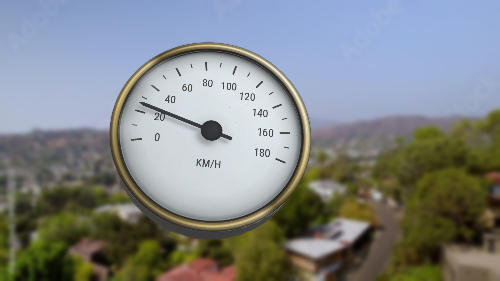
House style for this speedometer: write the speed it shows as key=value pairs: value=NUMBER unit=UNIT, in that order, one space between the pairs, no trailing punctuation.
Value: value=25 unit=km/h
